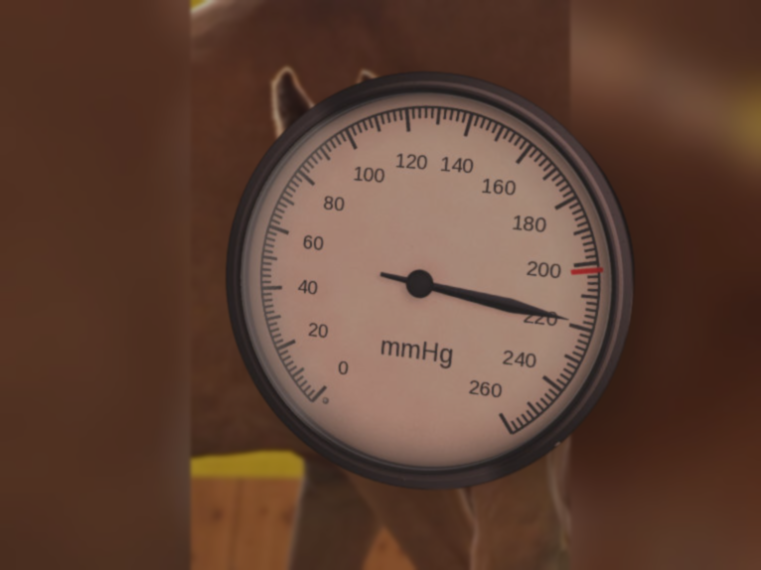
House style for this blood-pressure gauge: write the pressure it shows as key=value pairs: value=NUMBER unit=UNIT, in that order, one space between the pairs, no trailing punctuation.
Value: value=218 unit=mmHg
